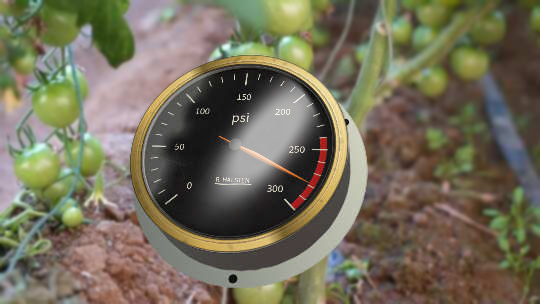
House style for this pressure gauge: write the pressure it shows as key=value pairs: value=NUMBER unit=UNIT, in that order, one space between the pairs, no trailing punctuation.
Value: value=280 unit=psi
